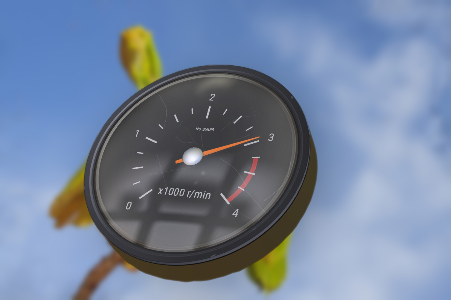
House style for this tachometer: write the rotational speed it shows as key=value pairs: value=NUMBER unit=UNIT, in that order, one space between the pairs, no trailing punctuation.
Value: value=3000 unit=rpm
